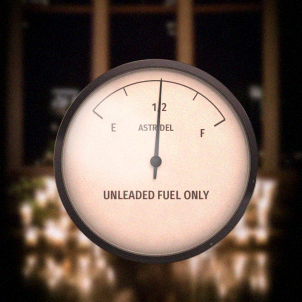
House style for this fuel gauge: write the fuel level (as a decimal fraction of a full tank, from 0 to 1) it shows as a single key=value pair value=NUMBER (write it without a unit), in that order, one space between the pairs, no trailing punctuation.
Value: value=0.5
